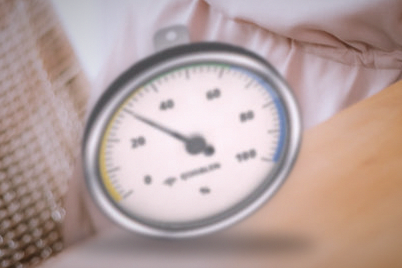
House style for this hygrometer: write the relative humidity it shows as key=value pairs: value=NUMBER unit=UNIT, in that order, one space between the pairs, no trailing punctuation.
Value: value=30 unit=%
